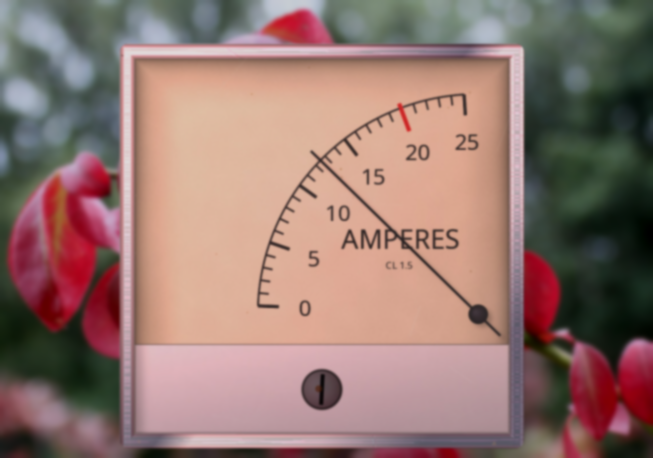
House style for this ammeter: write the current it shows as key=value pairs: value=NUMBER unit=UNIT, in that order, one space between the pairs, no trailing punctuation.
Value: value=12.5 unit=A
